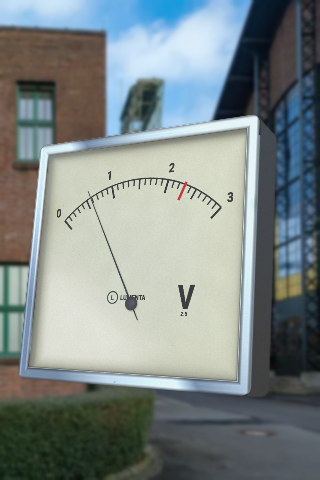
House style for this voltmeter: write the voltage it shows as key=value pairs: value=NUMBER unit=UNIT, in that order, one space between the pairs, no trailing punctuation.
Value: value=0.6 unit=V
